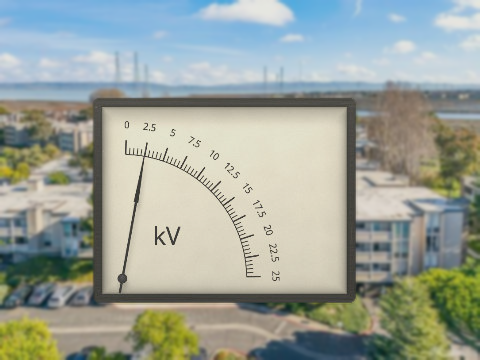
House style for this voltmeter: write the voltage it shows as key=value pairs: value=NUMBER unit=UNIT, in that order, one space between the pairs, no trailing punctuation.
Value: value=2.5 unit=kV
